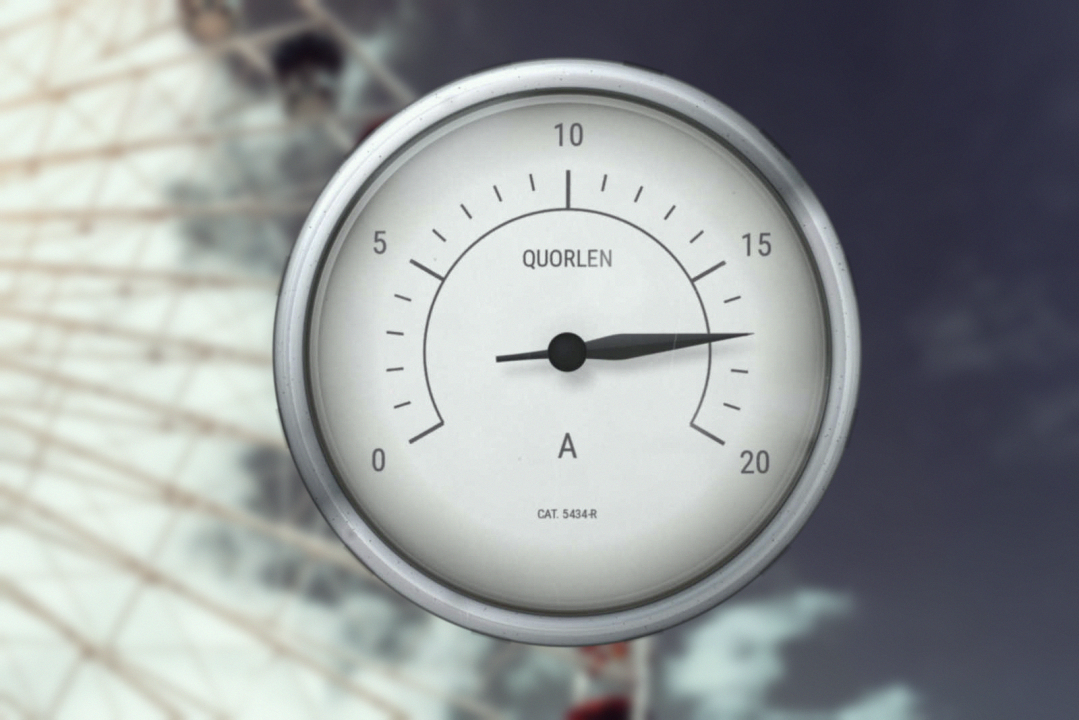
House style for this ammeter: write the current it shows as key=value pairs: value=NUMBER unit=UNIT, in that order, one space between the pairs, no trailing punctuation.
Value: value=17 unit=A
